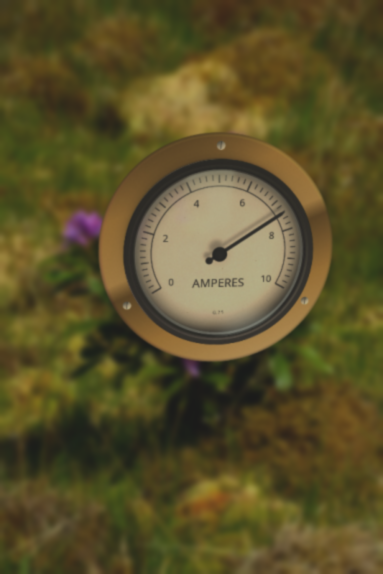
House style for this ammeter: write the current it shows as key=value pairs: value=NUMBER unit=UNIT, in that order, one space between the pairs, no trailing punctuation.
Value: value=7.4 unit=A
